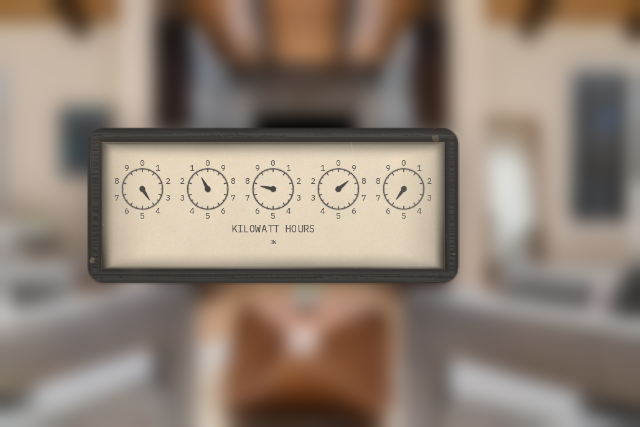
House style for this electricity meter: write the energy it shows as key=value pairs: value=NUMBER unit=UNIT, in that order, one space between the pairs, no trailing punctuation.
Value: value=40786 unit=kWh
